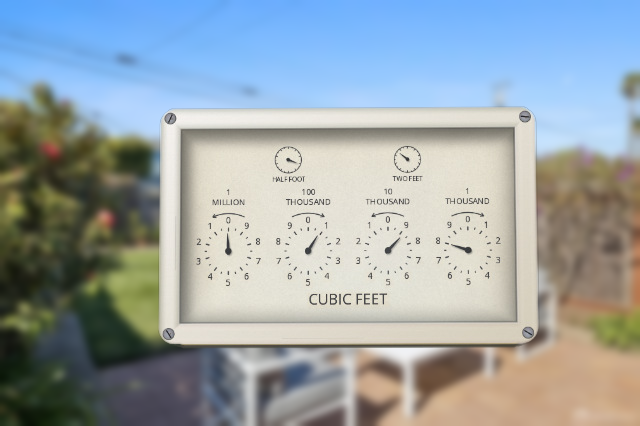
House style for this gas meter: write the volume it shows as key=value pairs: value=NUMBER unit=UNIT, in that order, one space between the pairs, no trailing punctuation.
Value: value=8800 unit=ft³
